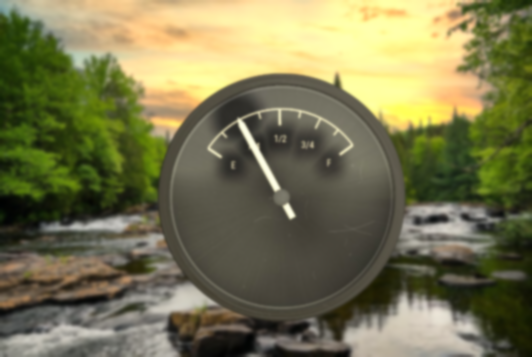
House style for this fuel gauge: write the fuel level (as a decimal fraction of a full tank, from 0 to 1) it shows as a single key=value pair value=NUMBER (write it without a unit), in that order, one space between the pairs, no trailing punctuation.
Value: value=0.25
